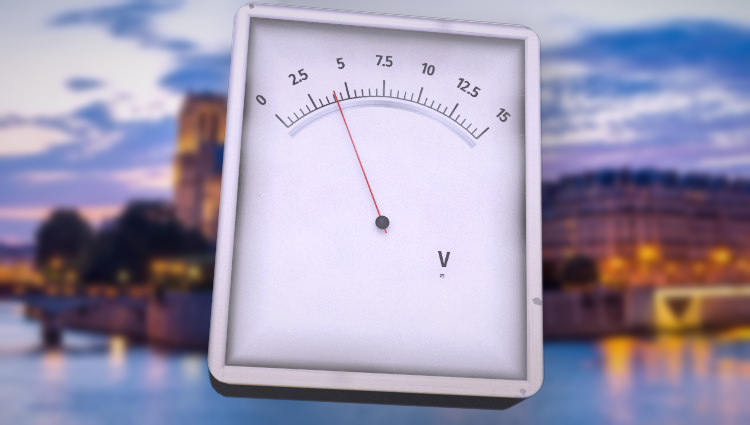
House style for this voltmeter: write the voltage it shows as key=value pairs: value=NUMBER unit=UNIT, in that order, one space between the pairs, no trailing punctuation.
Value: value=4 unit=V
